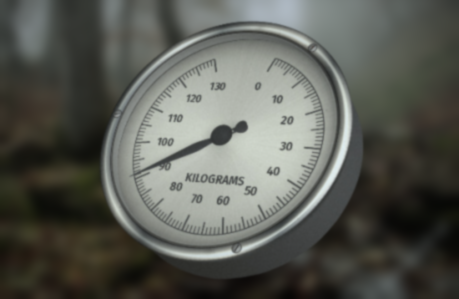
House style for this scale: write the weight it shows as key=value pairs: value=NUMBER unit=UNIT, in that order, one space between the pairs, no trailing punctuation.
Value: value=90 unit=kg
